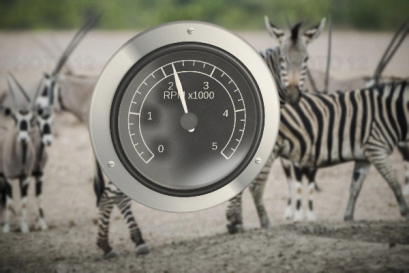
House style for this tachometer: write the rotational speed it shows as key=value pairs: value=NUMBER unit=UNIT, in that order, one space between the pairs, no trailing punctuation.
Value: value=2200 unit=rpm
